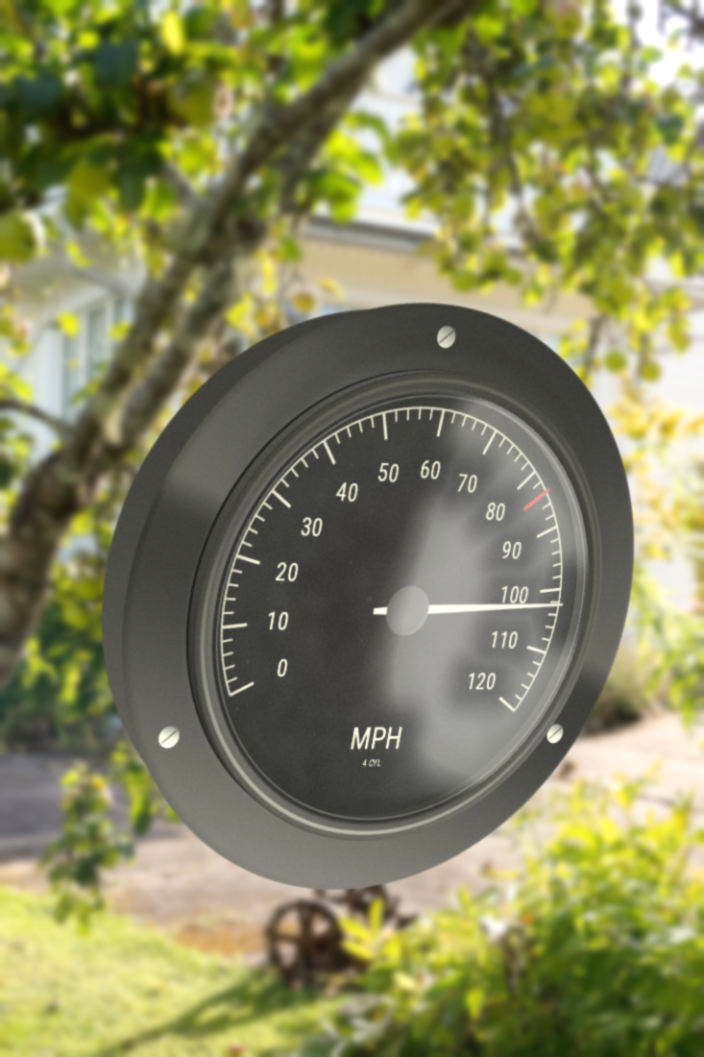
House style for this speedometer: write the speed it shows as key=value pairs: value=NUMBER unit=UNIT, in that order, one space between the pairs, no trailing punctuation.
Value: value=102 unit=mph
